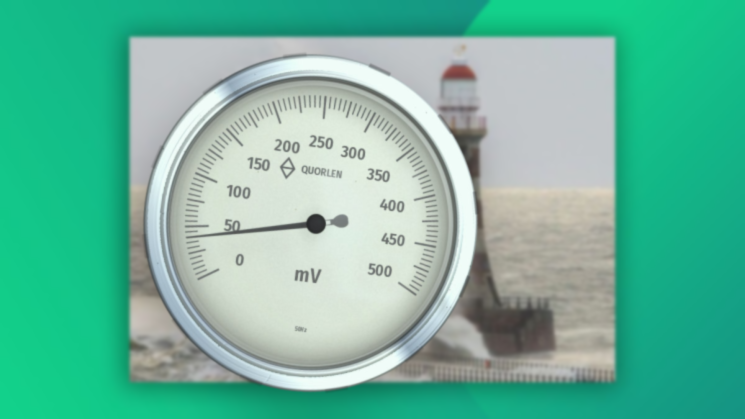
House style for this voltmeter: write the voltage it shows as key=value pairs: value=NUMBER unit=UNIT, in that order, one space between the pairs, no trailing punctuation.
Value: value=40 unit=mV
